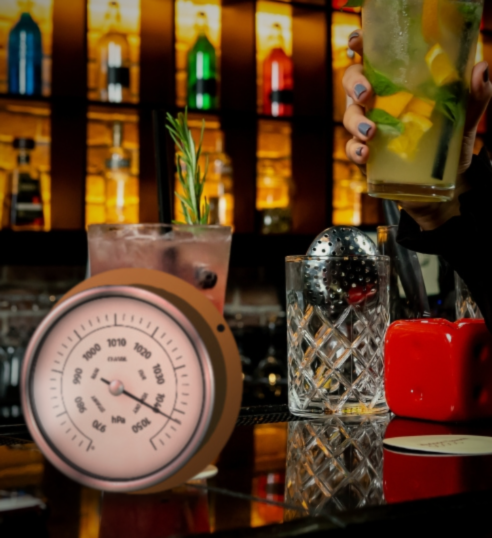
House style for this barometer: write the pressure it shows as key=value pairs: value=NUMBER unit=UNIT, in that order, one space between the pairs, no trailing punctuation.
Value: value=1042 unit=hPa
